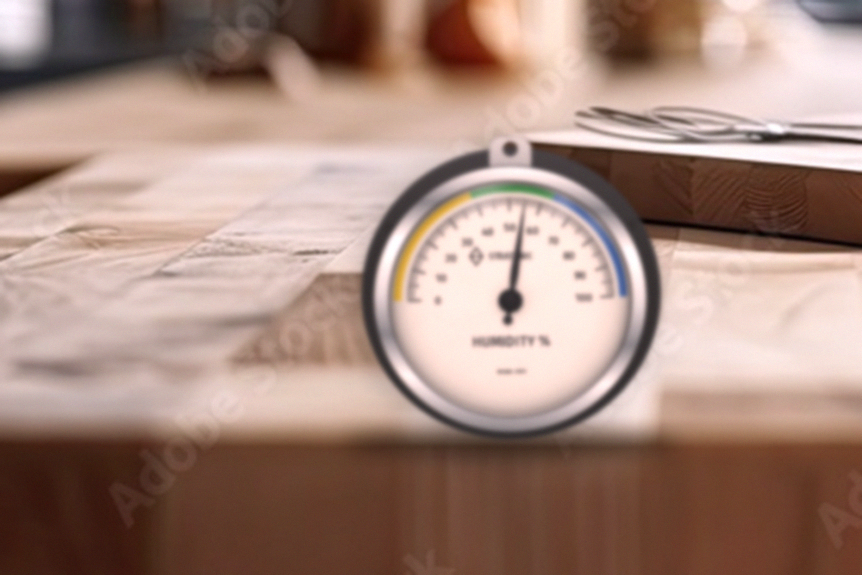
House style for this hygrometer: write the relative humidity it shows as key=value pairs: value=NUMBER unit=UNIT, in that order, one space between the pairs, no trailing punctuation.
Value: value=55 unit=%
